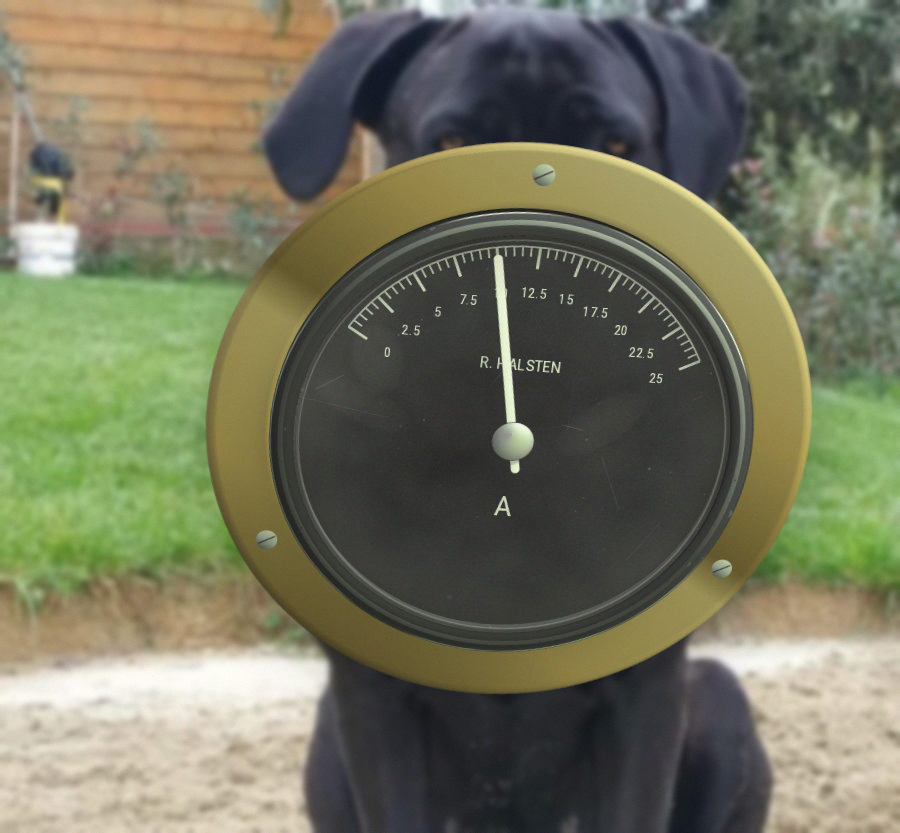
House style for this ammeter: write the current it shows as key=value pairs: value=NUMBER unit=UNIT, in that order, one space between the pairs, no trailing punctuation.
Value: value=10 unit=A
